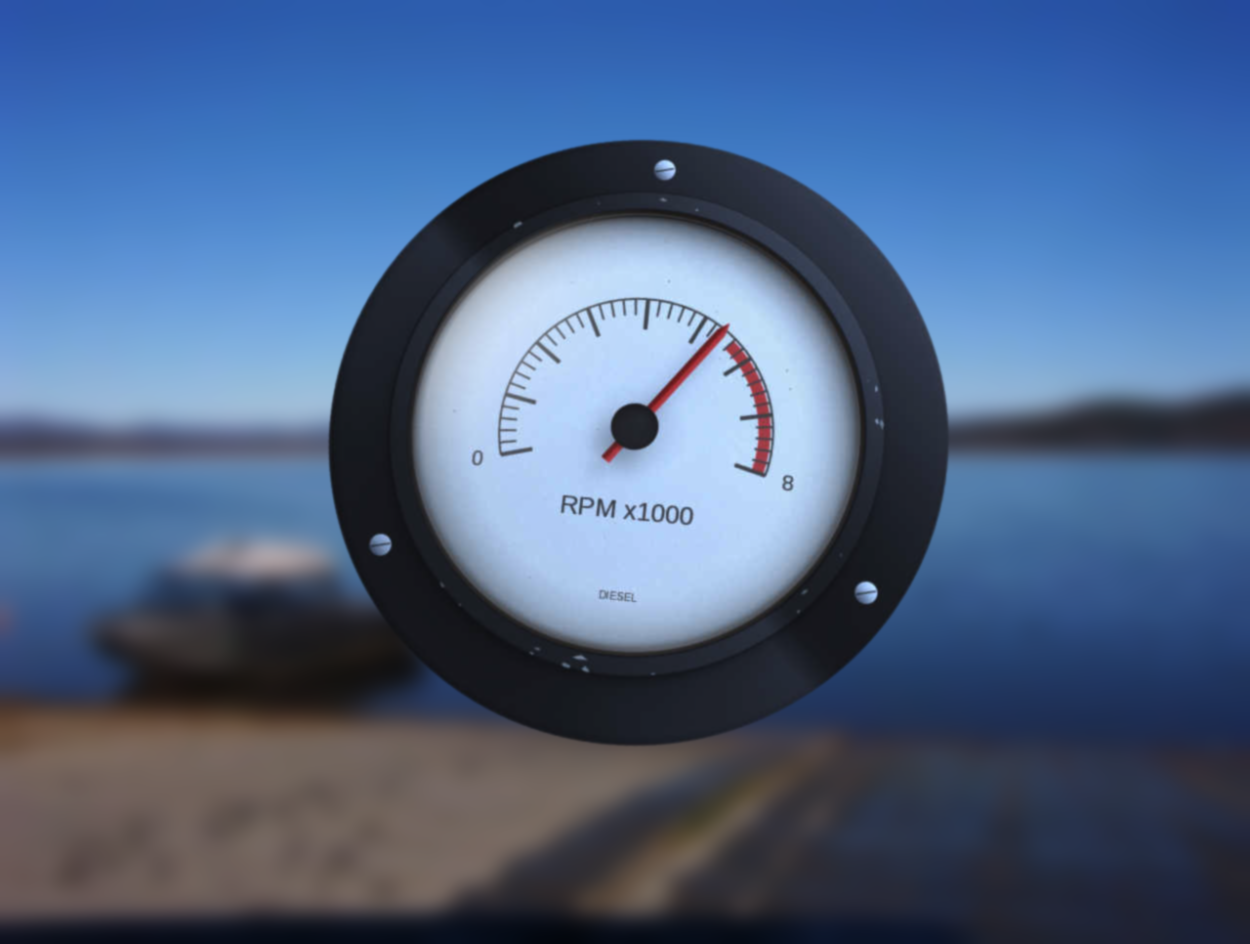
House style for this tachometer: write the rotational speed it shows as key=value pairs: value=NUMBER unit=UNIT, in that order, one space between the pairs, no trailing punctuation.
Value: value=5400 unit=rpm
